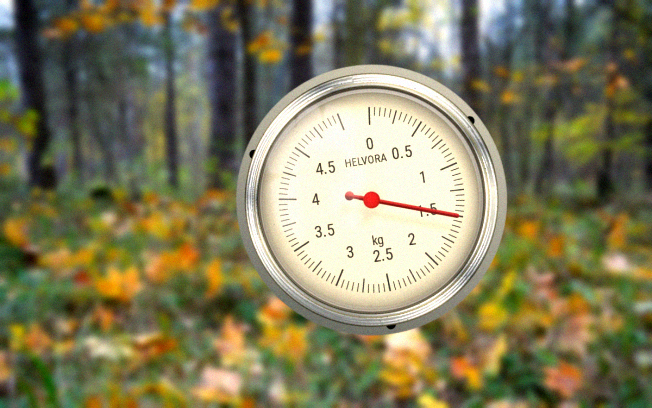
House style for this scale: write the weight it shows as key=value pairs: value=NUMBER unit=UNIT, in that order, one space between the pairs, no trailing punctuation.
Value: value=1.5 unit=kg
